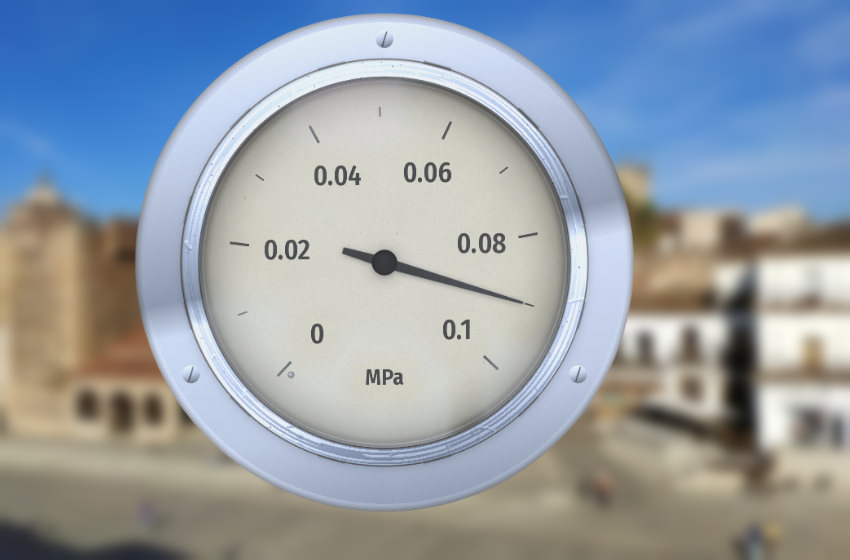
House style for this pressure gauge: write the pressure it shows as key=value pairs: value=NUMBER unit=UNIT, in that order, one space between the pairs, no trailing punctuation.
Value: value=0.09 unit=MPa
